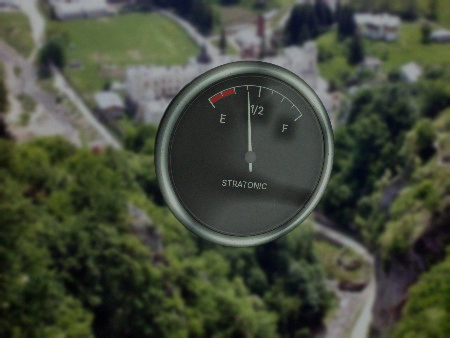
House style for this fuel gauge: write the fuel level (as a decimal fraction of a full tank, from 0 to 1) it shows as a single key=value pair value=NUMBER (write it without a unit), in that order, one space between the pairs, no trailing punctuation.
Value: value=0.375
